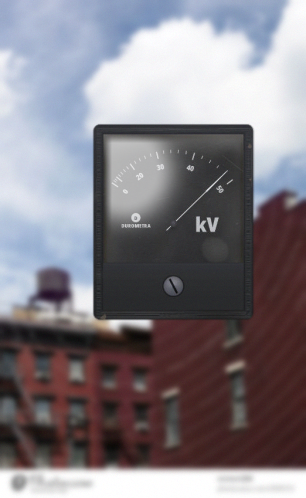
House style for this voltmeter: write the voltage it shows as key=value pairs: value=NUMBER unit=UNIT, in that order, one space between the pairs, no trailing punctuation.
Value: value=48 unit=kV
